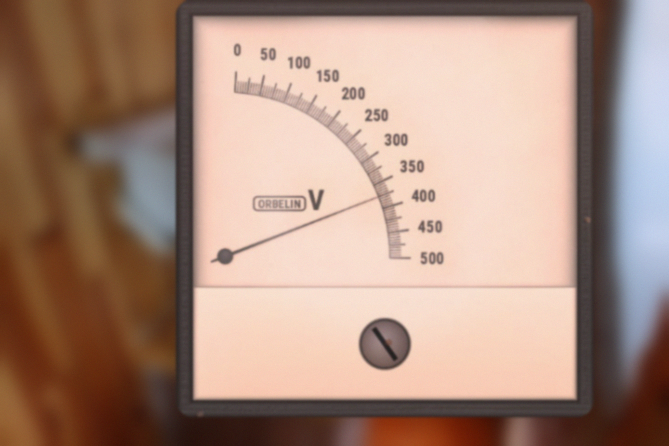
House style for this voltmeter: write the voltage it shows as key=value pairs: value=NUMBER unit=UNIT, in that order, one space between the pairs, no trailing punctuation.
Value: value=375 unit=V
